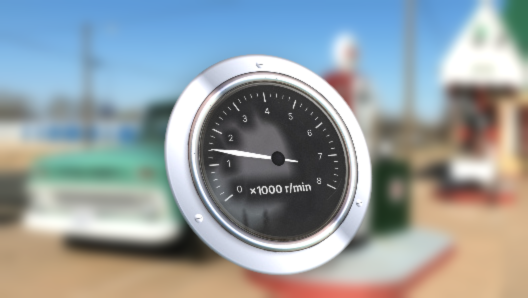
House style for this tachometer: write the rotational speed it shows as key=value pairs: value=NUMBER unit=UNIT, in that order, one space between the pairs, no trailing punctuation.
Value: value=1400 unit=rpm
